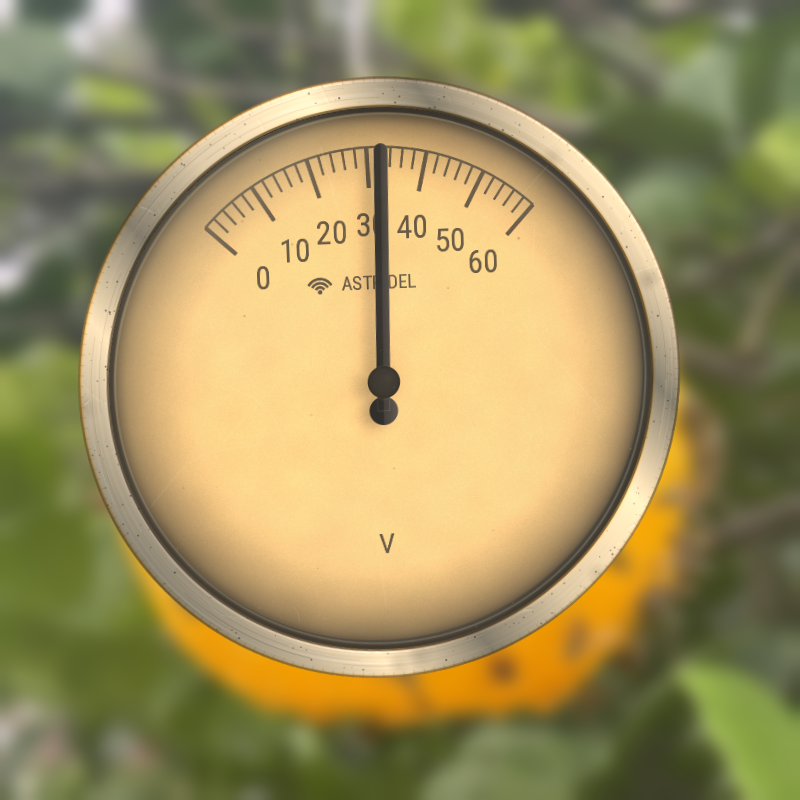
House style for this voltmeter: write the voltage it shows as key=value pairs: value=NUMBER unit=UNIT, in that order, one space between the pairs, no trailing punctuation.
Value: value=32 unit=V
